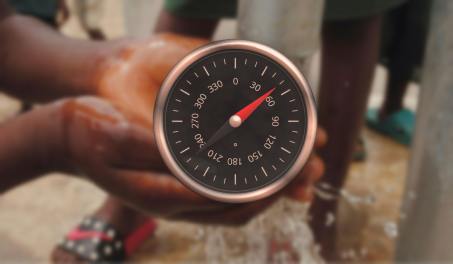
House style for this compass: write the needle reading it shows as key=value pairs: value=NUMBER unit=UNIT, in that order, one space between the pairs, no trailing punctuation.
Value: value=50 unit=°
